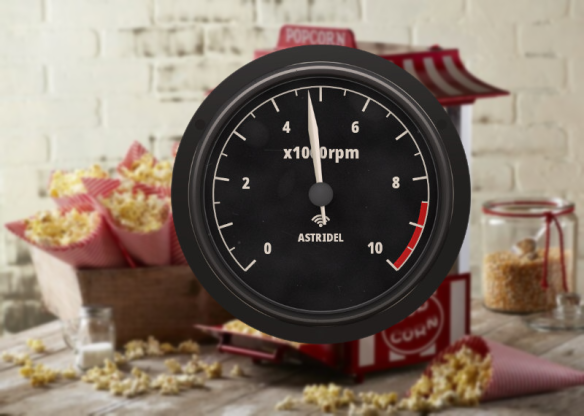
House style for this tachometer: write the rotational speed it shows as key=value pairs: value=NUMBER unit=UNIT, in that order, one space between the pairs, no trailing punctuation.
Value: value=4750 unit=rpm
